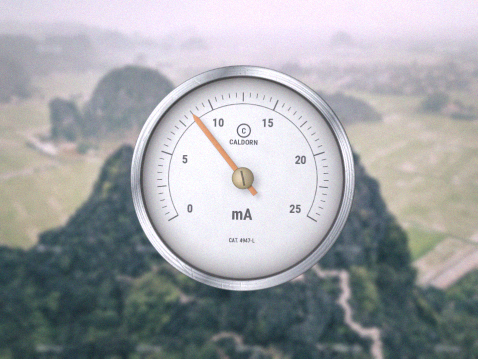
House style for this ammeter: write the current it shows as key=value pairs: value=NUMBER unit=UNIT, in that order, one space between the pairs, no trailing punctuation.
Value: value=8.5 unit=mA
